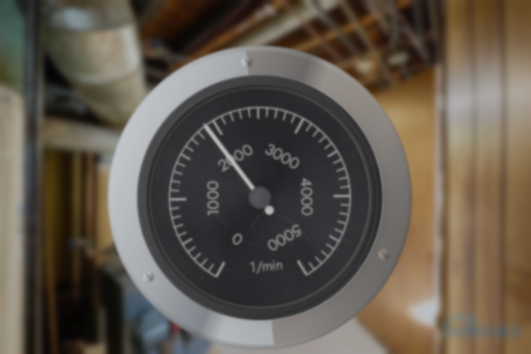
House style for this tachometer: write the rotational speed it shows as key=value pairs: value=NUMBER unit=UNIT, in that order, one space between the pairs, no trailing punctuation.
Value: value=1900 unit=rpm
